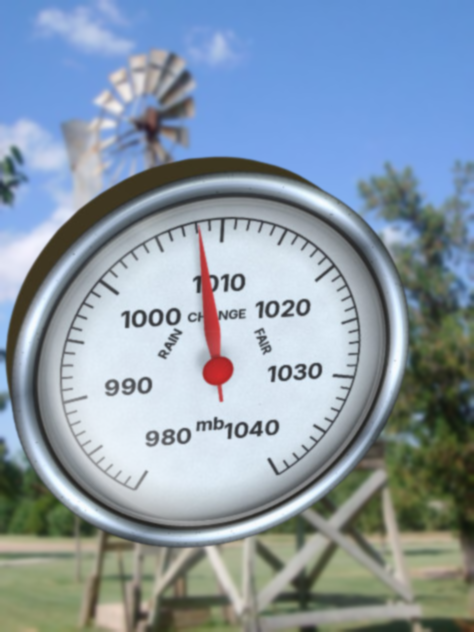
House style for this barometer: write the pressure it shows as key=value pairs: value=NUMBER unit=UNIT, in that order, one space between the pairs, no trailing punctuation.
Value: value=1008 unit=mbar
